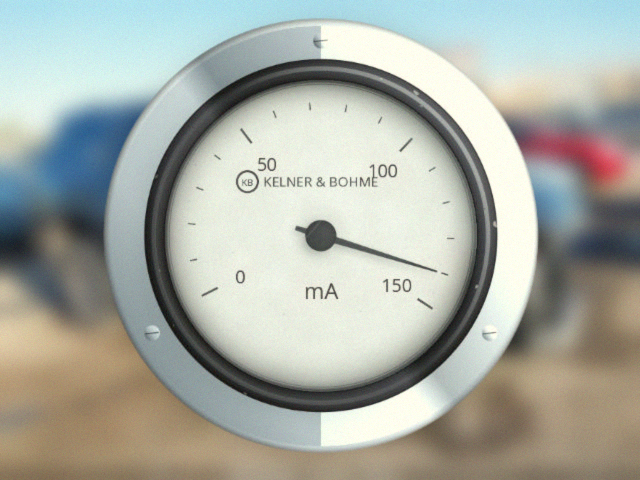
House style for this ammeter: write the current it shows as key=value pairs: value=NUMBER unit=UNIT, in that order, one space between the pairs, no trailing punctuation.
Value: value=140 unit=mA
